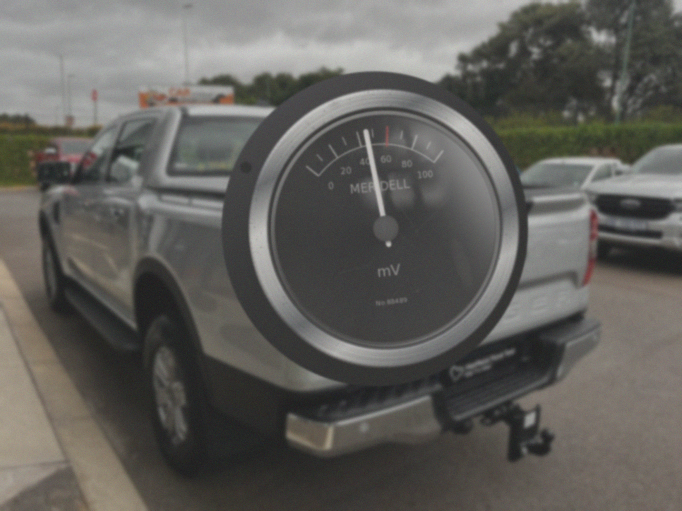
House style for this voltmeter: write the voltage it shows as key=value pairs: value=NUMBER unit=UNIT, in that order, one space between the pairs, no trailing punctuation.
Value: value=45 unit=mV
